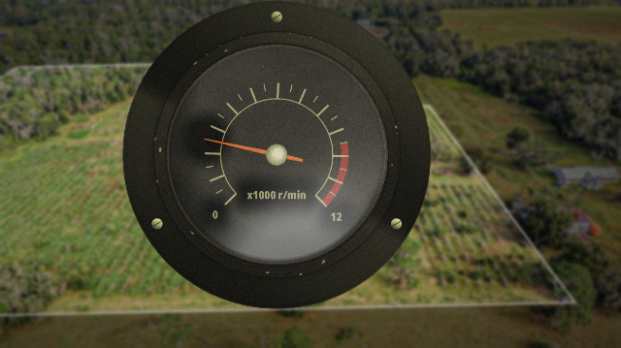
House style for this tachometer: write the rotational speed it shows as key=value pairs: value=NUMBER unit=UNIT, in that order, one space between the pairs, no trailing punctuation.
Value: value=2500 unit=rpm
